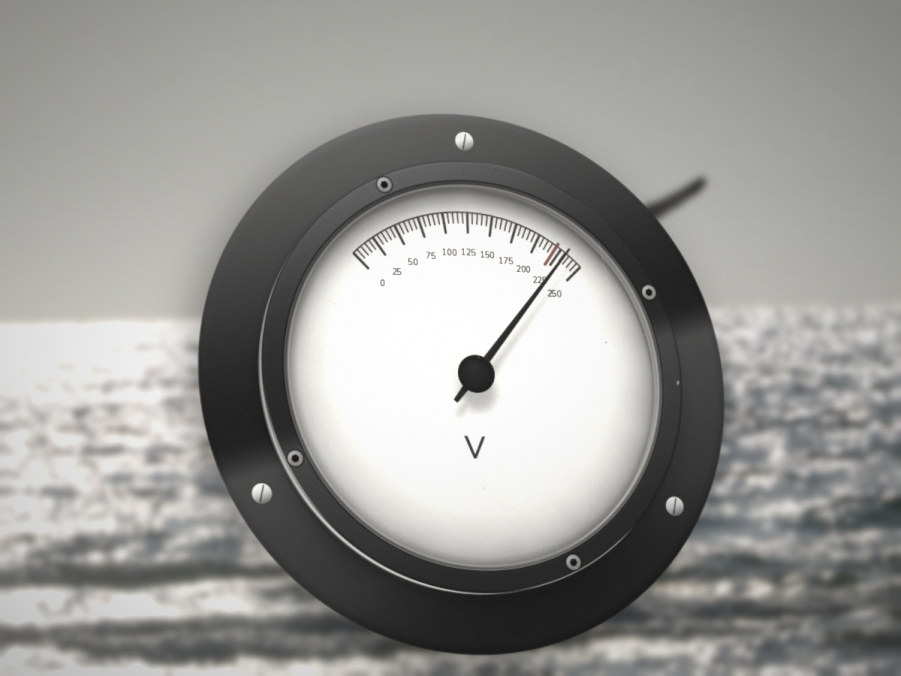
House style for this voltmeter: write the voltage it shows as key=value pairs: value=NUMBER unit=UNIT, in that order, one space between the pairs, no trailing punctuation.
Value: value=230 unit=V
